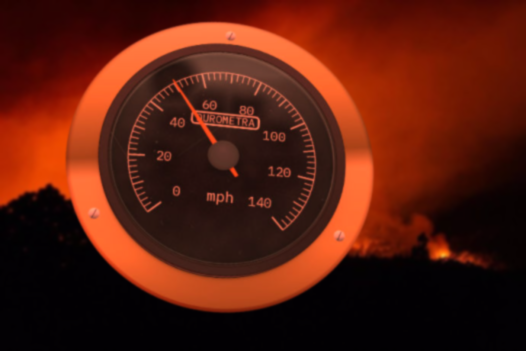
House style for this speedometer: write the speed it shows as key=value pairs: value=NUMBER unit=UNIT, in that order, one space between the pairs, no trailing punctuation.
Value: value=50 unit=mph
